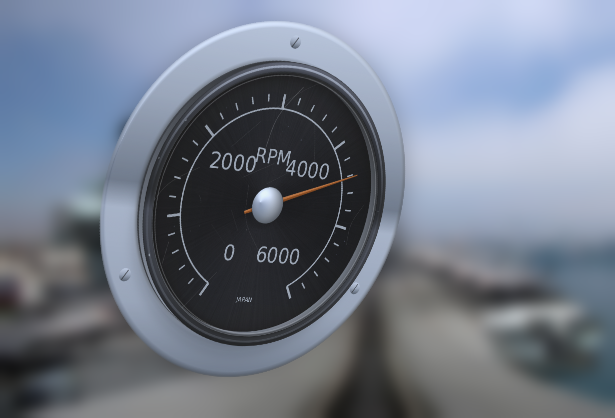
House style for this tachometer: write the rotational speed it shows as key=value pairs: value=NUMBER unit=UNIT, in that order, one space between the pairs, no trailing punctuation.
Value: value=4400 unit=rpm
